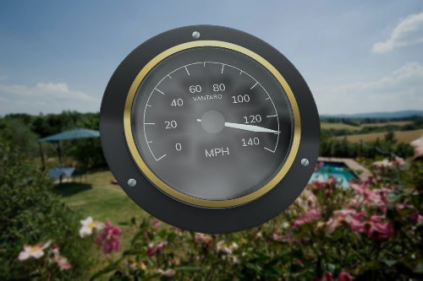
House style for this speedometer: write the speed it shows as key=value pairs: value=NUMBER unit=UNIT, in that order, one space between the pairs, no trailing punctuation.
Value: value=130 unit=mph
